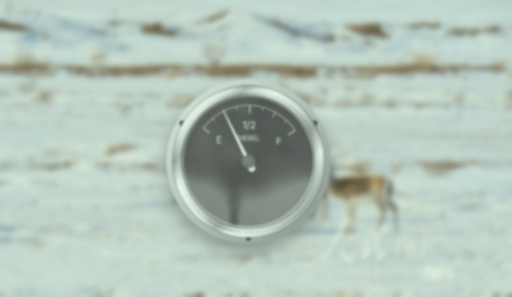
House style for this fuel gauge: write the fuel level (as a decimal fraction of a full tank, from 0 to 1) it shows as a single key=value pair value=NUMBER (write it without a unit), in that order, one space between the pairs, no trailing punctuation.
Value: value=0.25
